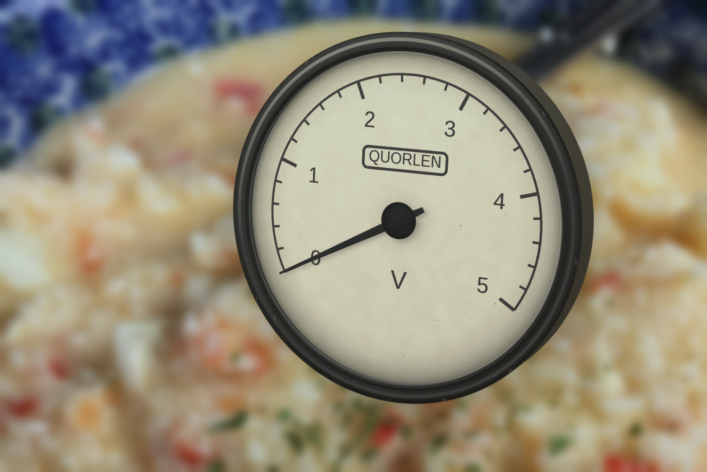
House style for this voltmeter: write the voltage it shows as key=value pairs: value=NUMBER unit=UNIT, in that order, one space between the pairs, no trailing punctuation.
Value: value=0 unit=V
